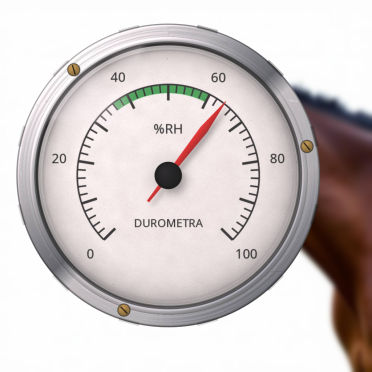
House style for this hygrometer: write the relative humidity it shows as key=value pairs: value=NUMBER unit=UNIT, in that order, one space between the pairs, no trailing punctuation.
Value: value=64 unit=%
